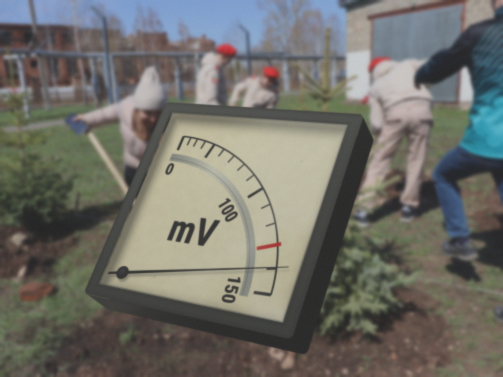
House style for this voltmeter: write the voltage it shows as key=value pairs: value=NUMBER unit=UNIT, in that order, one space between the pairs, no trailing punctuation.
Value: value=140 unit=mV
